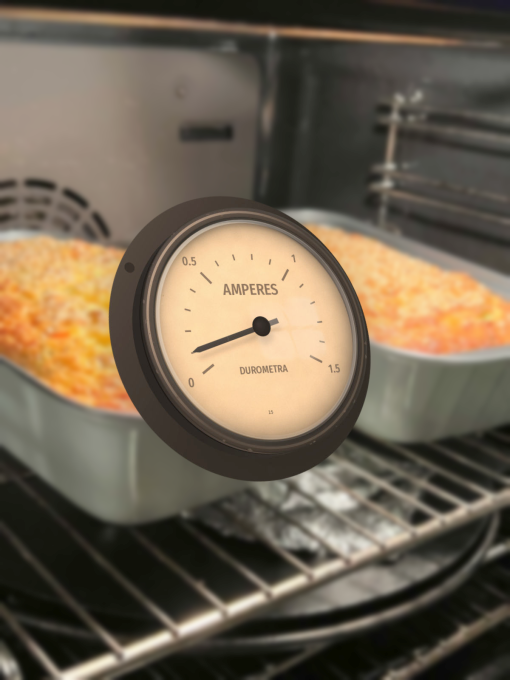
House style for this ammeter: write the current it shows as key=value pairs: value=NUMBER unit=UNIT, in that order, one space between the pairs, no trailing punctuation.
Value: value=0.1 unit=A
